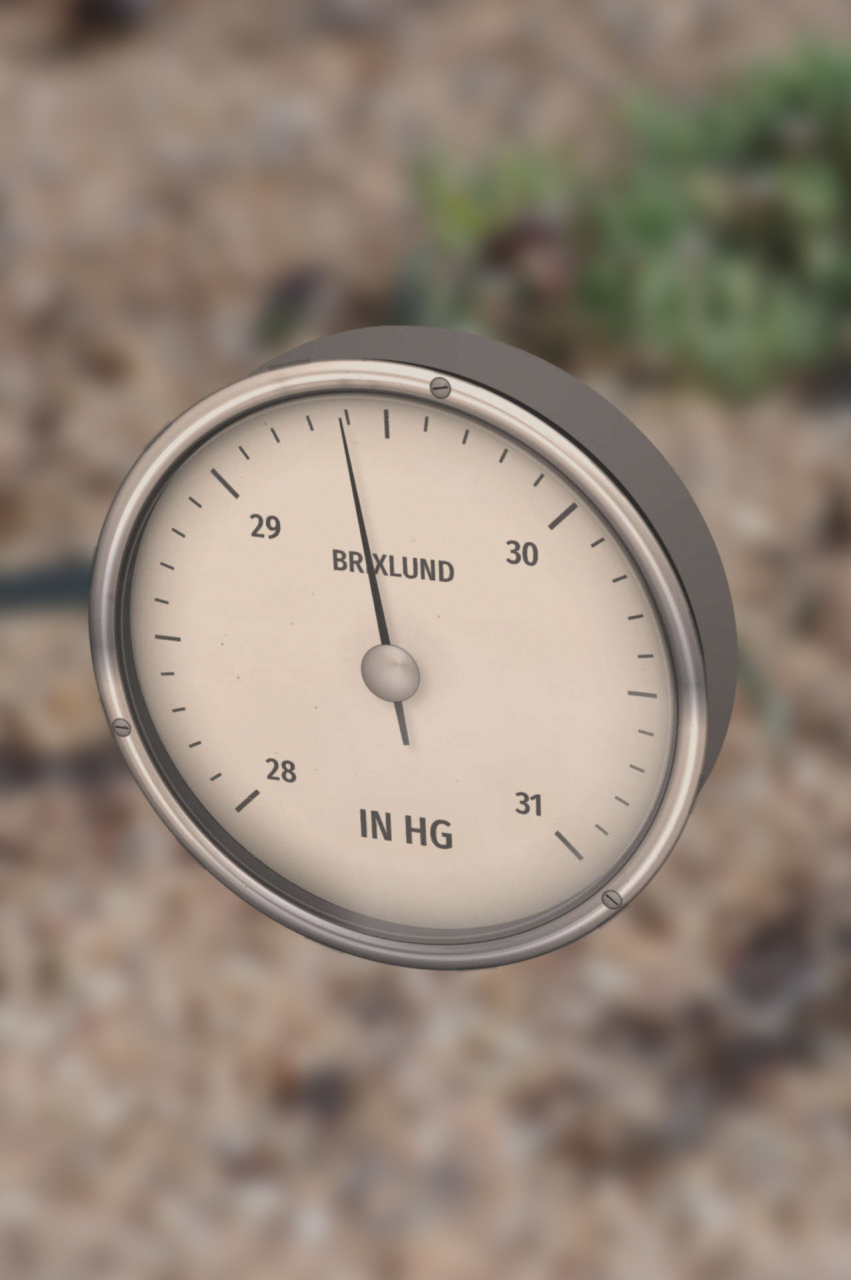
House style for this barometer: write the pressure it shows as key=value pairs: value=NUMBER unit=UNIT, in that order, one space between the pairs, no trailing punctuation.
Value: value=29.4 unit=inHg
